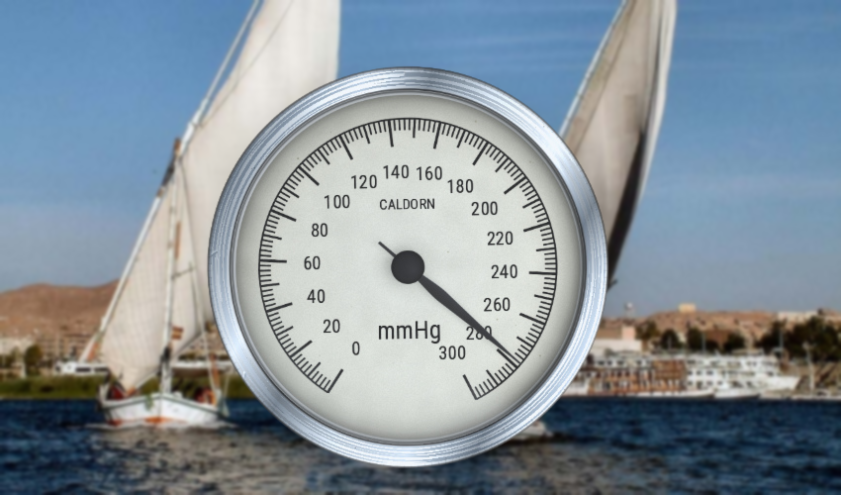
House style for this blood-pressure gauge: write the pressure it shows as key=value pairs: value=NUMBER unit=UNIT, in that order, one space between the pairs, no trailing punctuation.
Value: value=278 unit=mmHg
